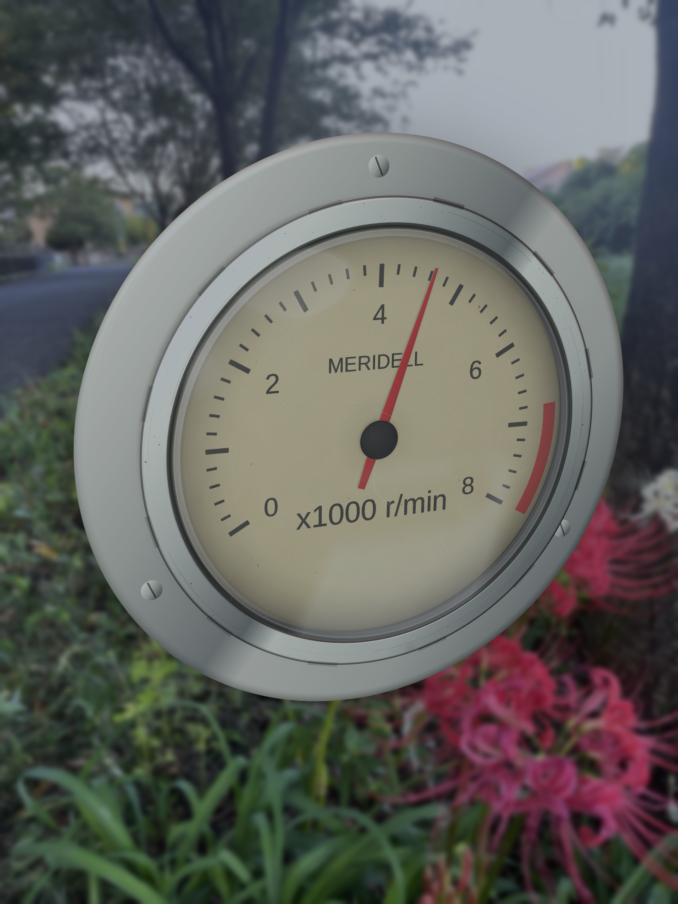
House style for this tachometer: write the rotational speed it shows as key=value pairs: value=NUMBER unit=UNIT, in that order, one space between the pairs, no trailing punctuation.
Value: value=4600 unit=rpm
